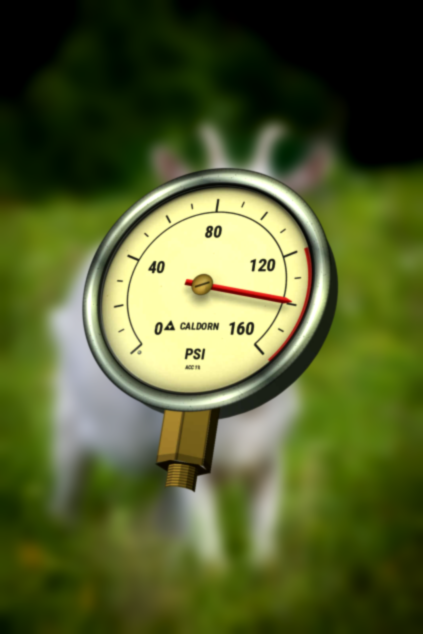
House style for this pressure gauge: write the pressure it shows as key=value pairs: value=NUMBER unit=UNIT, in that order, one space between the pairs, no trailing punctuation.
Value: value=140 unit=psi
